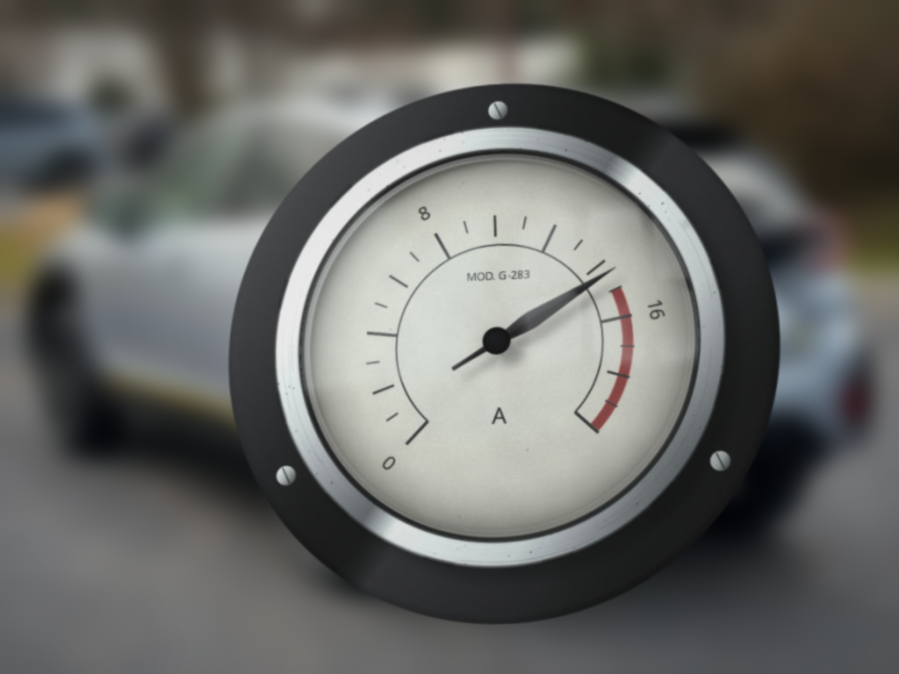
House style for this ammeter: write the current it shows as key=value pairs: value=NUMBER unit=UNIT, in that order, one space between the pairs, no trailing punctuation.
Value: value=14.5 unit=A
